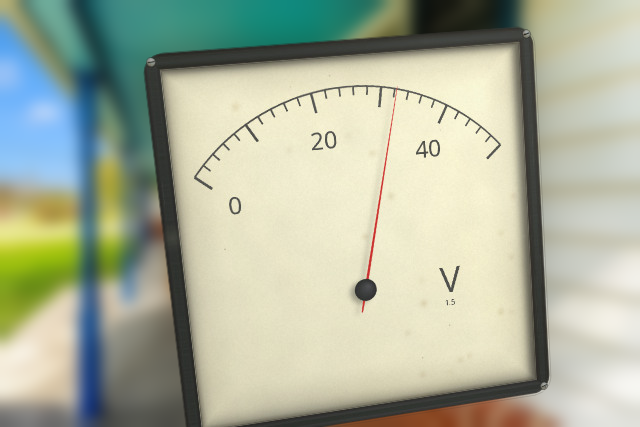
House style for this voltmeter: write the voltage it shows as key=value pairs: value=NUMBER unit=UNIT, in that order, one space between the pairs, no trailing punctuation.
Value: value=32 unit=V
